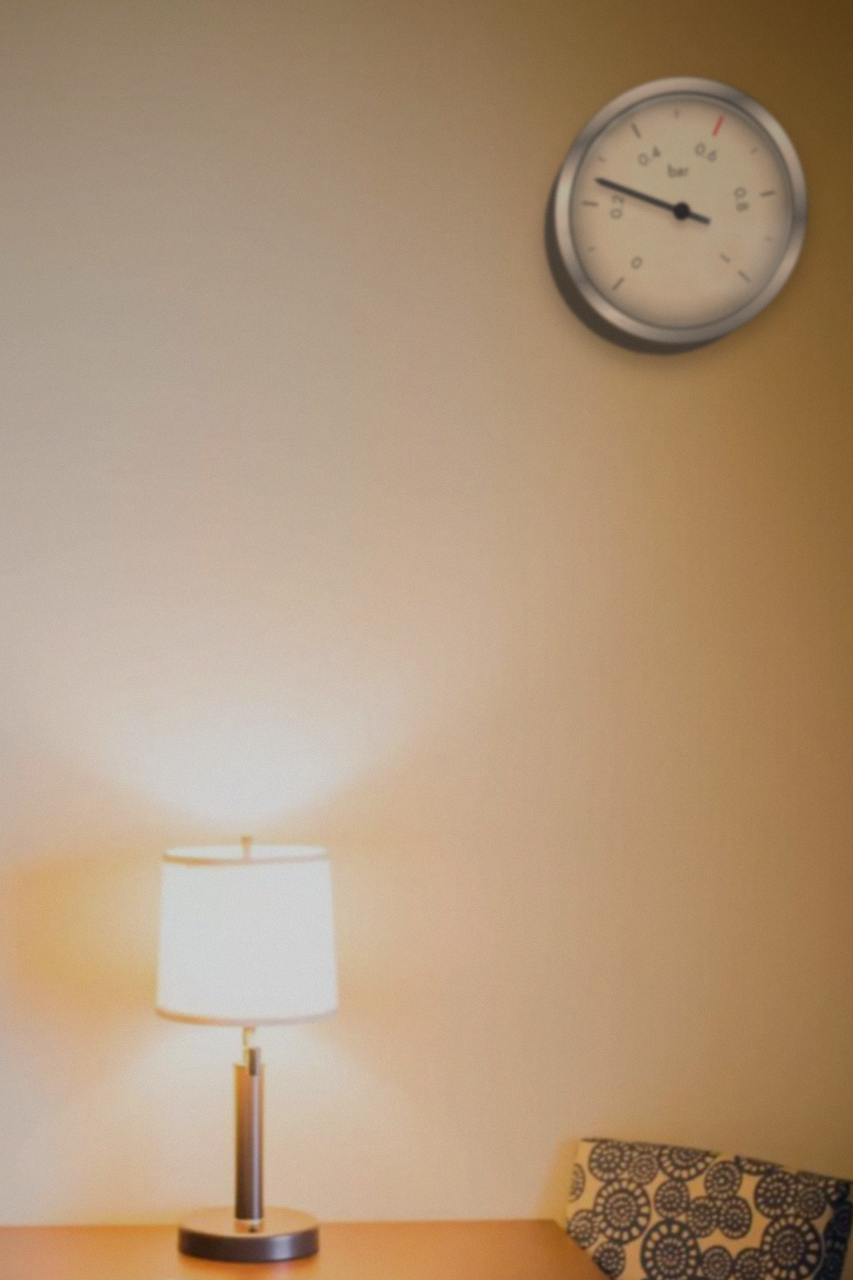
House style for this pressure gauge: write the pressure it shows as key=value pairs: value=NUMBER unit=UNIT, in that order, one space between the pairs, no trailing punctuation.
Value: value=0.25 unit=bar
